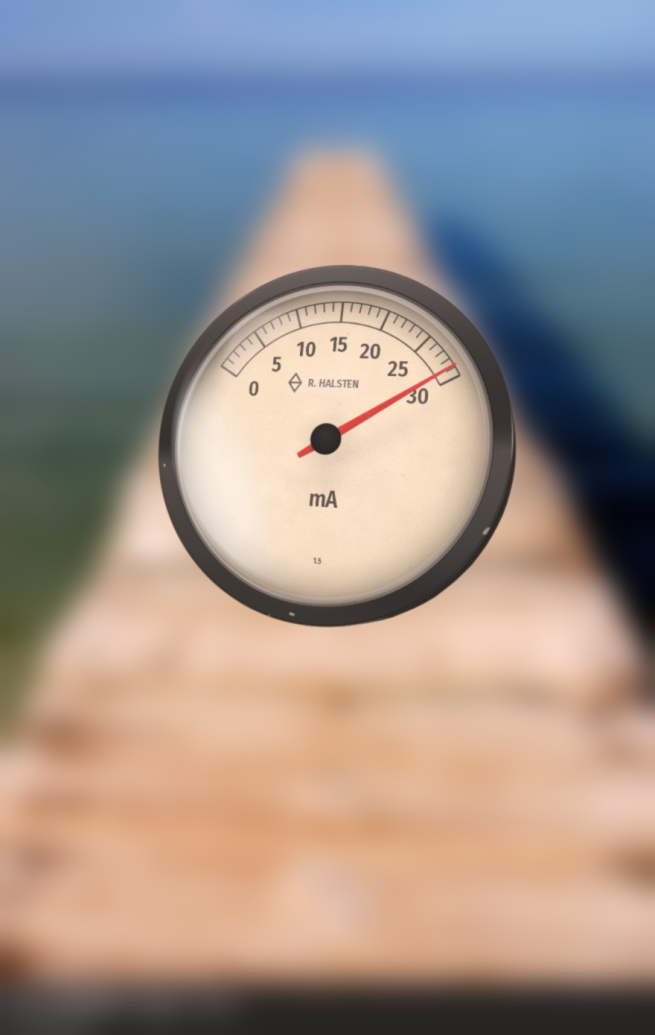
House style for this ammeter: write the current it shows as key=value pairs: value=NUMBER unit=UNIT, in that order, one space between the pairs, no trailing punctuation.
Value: value=29 unit=mA
